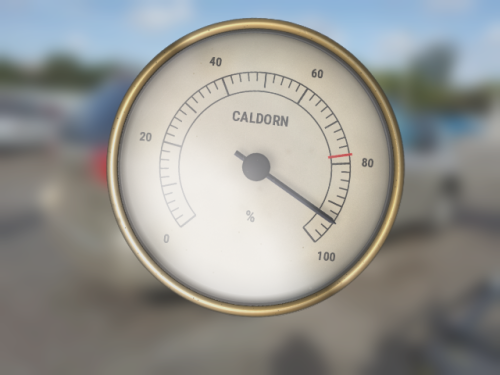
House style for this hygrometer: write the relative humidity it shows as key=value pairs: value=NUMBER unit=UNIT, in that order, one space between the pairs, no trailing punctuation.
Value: value=94 unit=%
